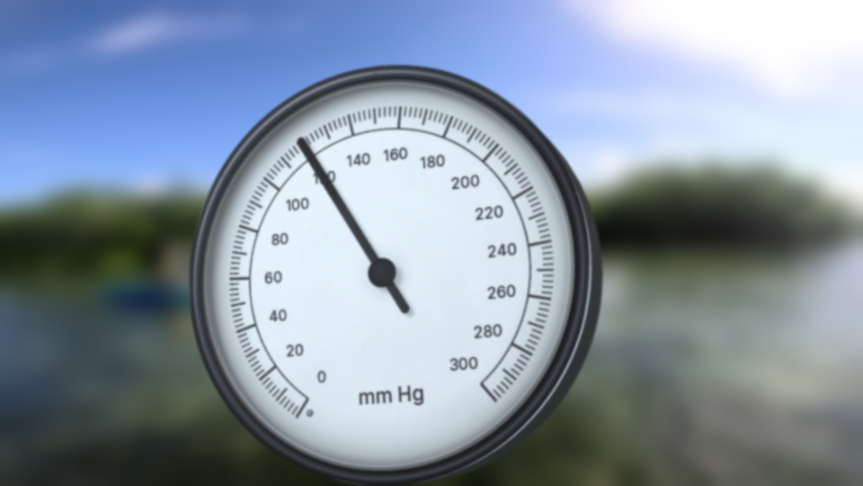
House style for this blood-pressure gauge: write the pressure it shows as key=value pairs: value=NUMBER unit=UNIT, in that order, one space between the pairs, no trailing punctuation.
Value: value=120 unit=mmHg
